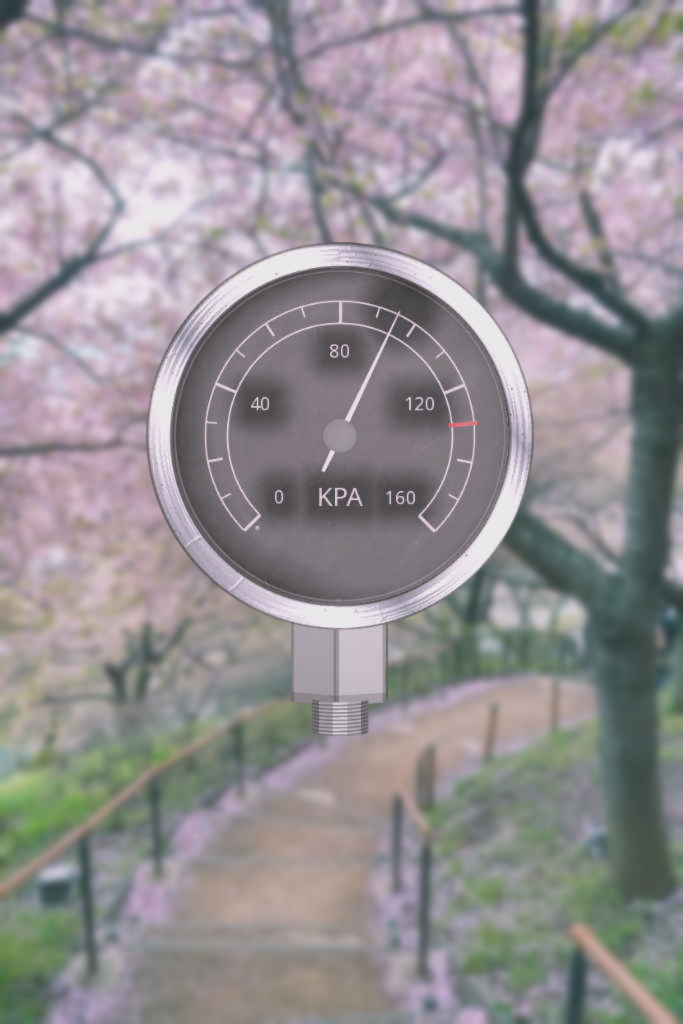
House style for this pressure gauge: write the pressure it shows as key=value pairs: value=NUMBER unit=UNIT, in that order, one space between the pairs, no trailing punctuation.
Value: value=95 unit=kPa
